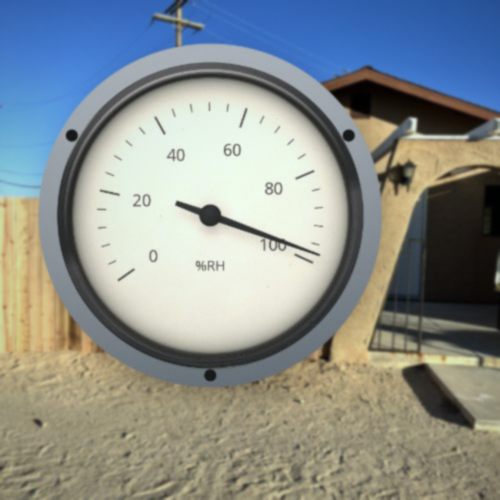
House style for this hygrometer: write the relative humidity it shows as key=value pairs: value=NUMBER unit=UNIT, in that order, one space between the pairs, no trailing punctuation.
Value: value=98 unit=%
